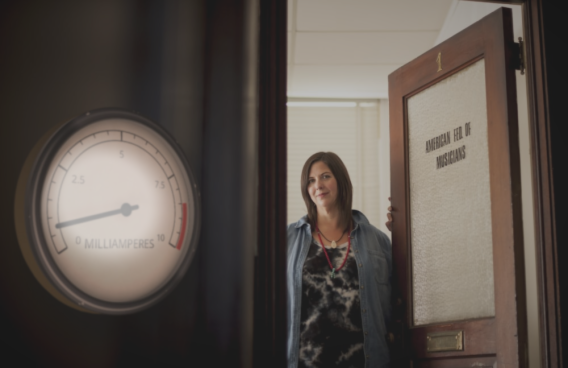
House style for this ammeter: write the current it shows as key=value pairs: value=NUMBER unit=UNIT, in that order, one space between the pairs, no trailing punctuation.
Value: value=0.75 unit=mA
